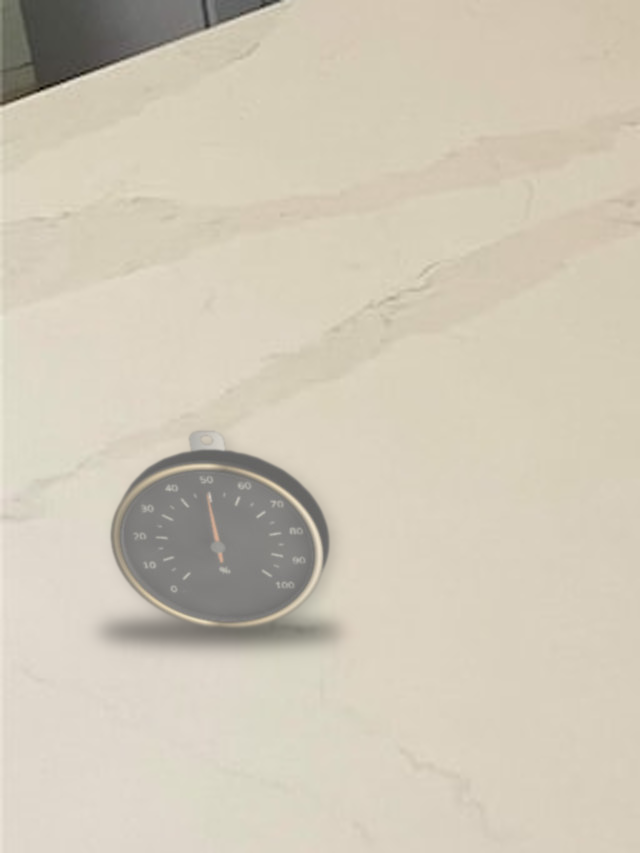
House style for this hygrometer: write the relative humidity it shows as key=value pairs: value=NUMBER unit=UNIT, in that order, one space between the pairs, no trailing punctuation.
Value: value=50 unit=%
